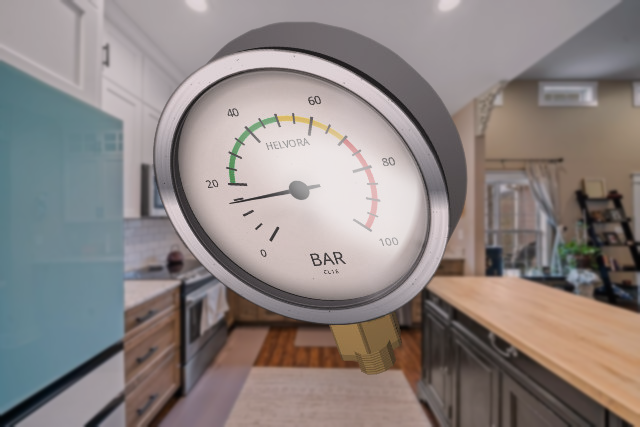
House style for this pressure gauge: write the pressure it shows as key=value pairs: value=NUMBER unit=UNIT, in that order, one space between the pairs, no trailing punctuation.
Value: value=15 unit=bar
